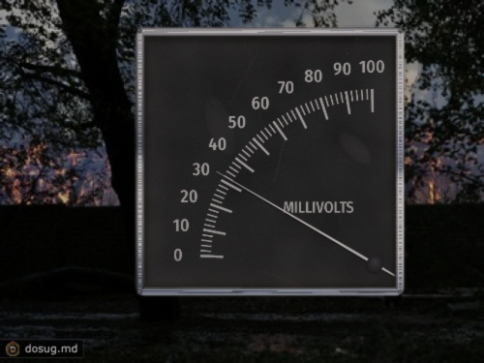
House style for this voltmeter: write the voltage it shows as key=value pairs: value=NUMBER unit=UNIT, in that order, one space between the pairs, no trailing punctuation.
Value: value=32 unit=mV
